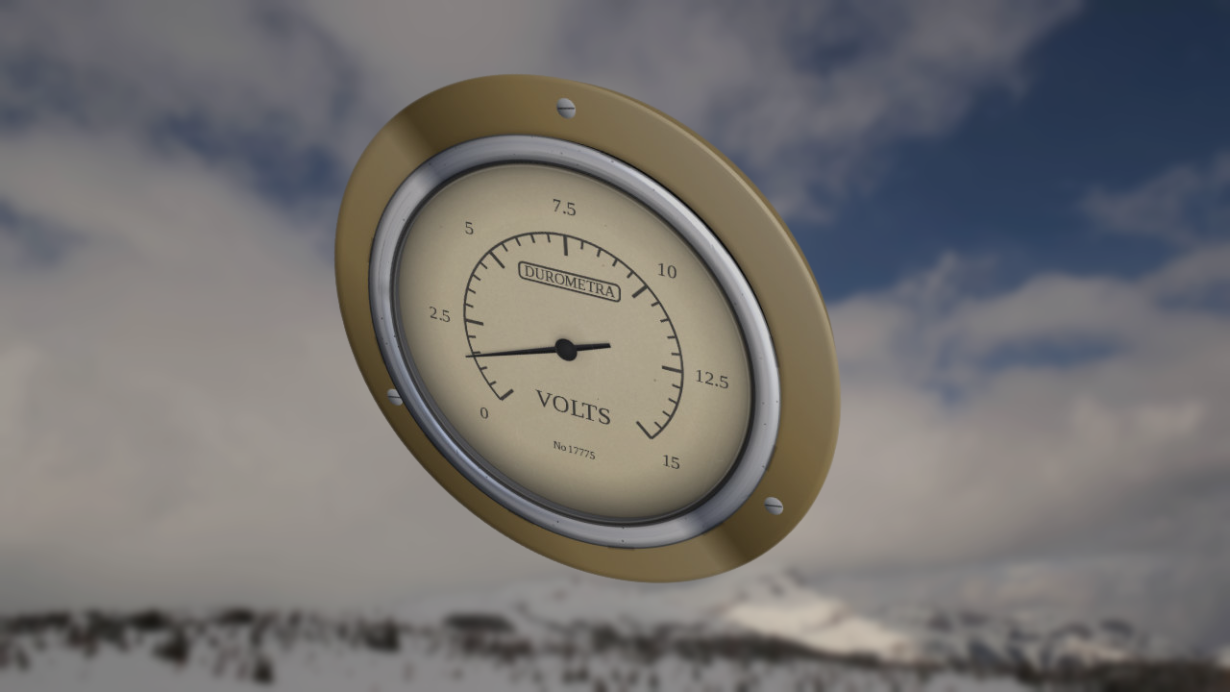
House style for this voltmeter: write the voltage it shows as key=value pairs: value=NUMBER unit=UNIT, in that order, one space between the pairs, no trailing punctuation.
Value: value=1.5 unit=V
